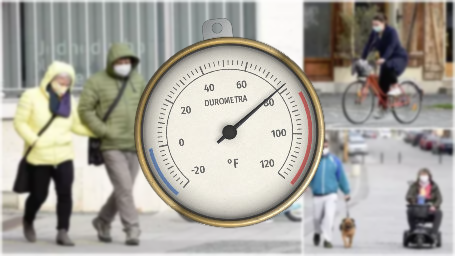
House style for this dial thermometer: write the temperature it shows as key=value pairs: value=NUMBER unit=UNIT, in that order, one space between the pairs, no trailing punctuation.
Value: value=78 unit=°F
